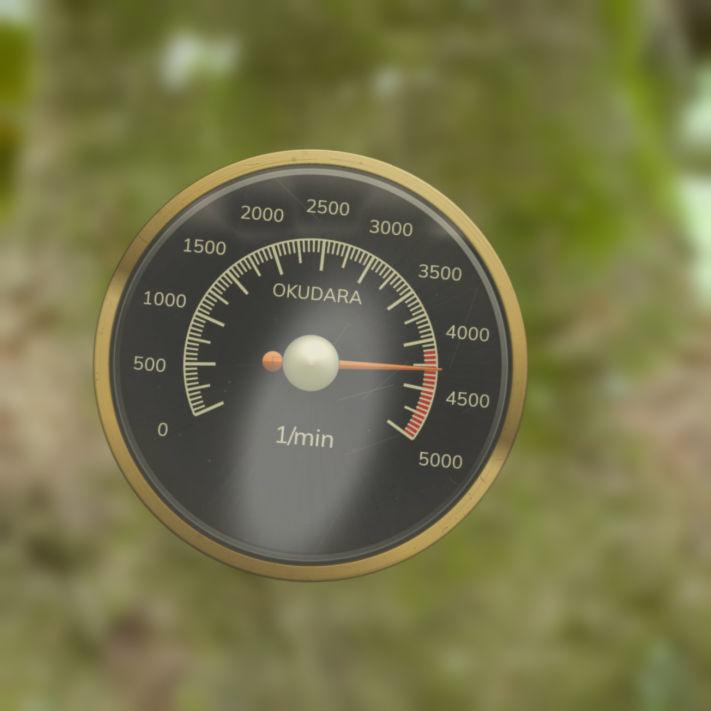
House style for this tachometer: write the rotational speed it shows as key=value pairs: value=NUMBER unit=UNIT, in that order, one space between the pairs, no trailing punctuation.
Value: value=4300 unit=rpm
